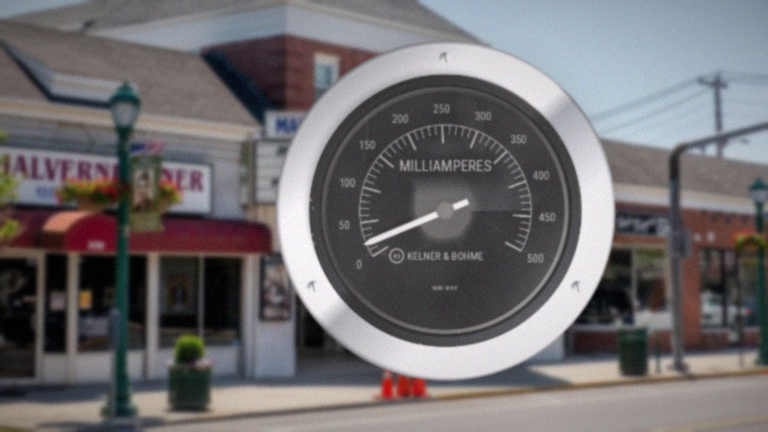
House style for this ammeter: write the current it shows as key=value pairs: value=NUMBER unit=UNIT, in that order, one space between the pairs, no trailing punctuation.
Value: value=20 unit=mA
